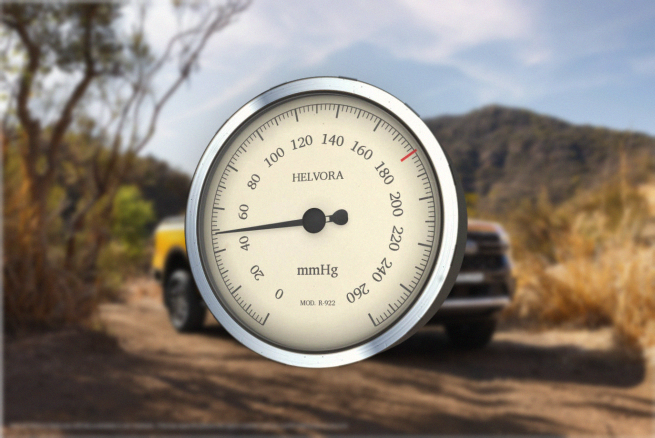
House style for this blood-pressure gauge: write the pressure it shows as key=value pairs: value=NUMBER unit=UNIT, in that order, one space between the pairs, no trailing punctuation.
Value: value=48 unit=mmHg
